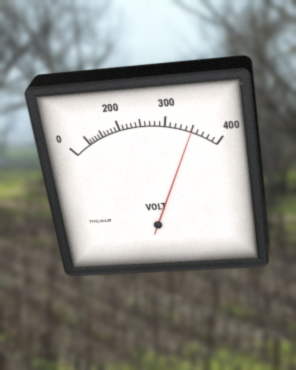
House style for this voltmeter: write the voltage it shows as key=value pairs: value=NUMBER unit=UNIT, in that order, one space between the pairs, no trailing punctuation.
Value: value=350 unit=V
